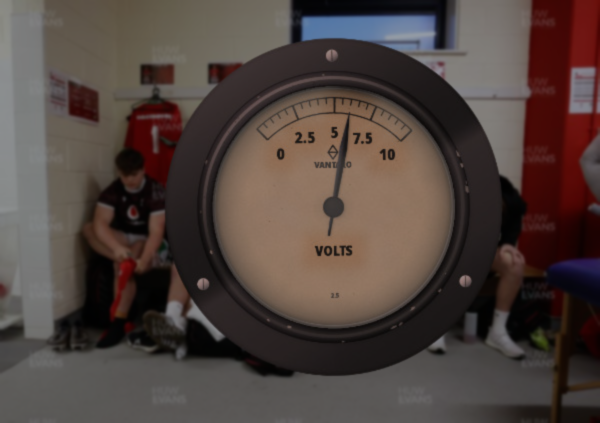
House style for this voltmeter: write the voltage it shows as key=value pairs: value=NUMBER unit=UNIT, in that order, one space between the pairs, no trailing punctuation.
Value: value=6 unit=V
